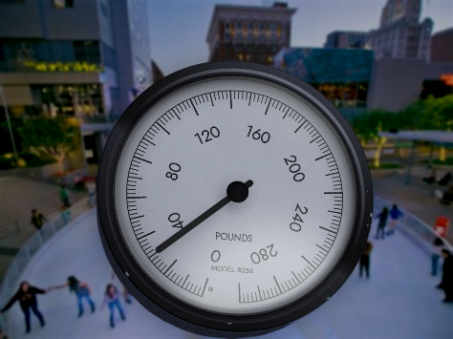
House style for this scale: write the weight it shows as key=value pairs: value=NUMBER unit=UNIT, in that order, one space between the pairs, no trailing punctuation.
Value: value=30 unit=lb
